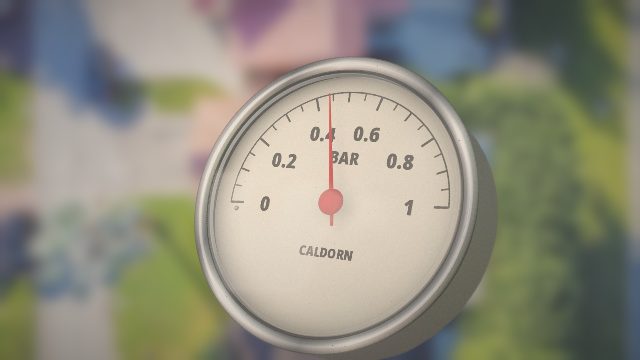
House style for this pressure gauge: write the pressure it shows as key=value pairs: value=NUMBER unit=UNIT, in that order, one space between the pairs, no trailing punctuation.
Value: value=0.45 unit=bar
